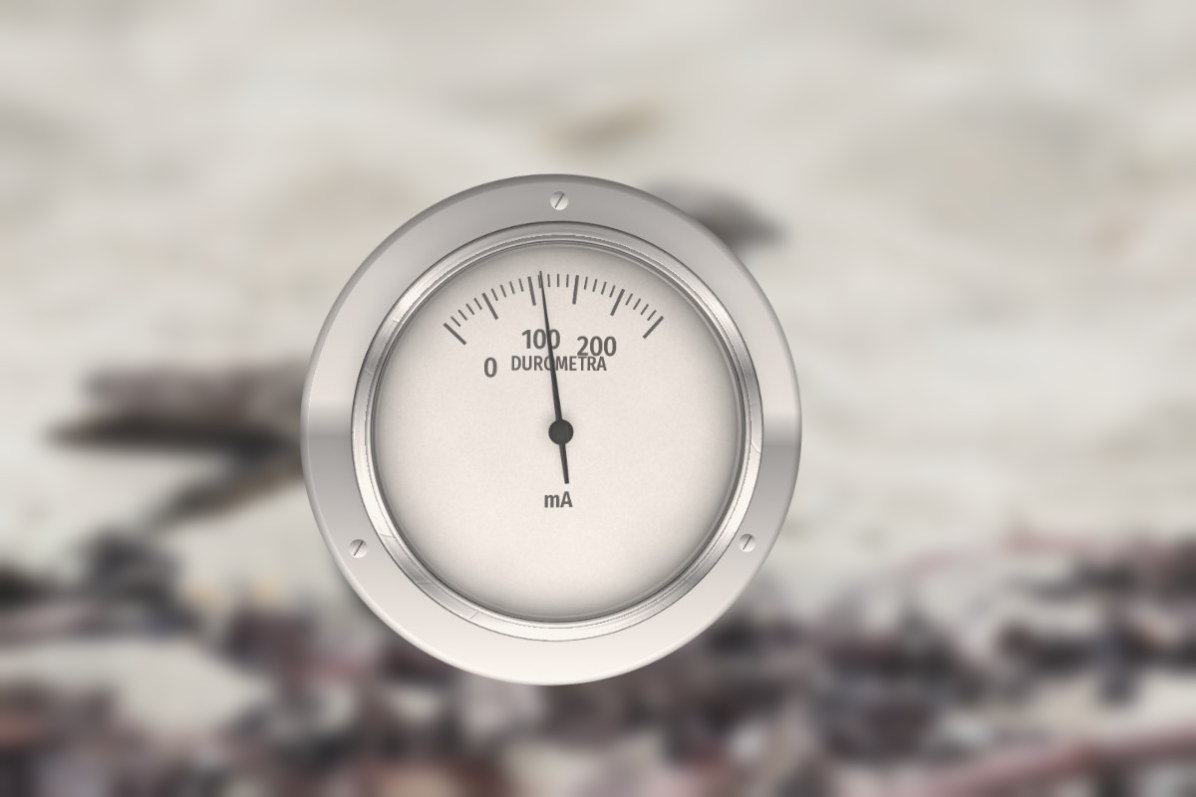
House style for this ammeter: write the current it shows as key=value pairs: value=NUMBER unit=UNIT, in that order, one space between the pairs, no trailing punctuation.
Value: value=110 unit=mA
